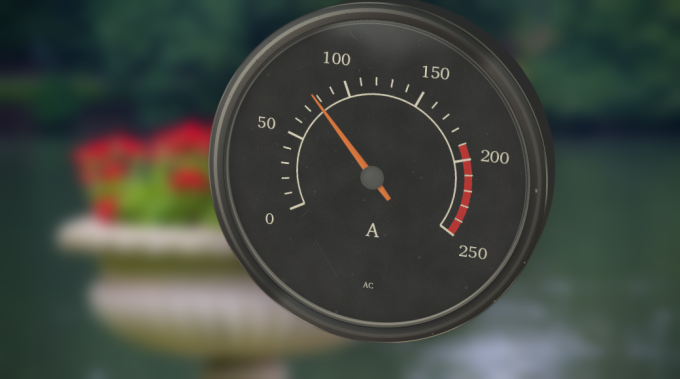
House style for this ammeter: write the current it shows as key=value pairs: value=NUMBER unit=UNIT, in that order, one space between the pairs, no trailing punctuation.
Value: value=80 unit=A
